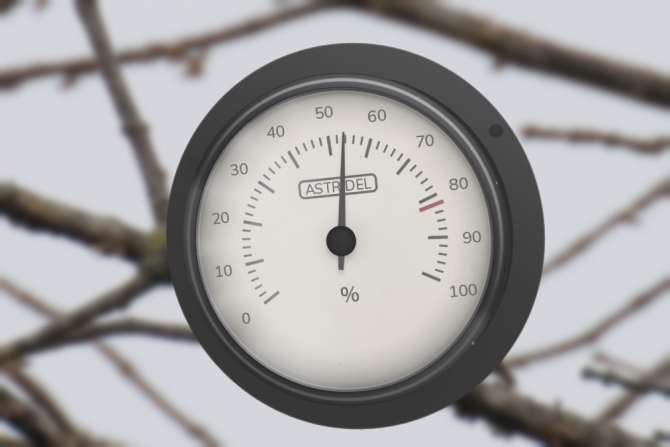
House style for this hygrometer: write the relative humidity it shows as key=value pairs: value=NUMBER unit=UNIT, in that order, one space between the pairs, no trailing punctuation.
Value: value=54 unit=%
